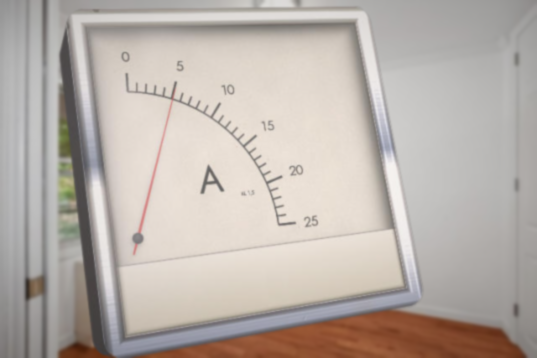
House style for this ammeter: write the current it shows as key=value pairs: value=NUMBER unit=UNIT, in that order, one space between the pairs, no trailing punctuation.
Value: value=5 unit=A
